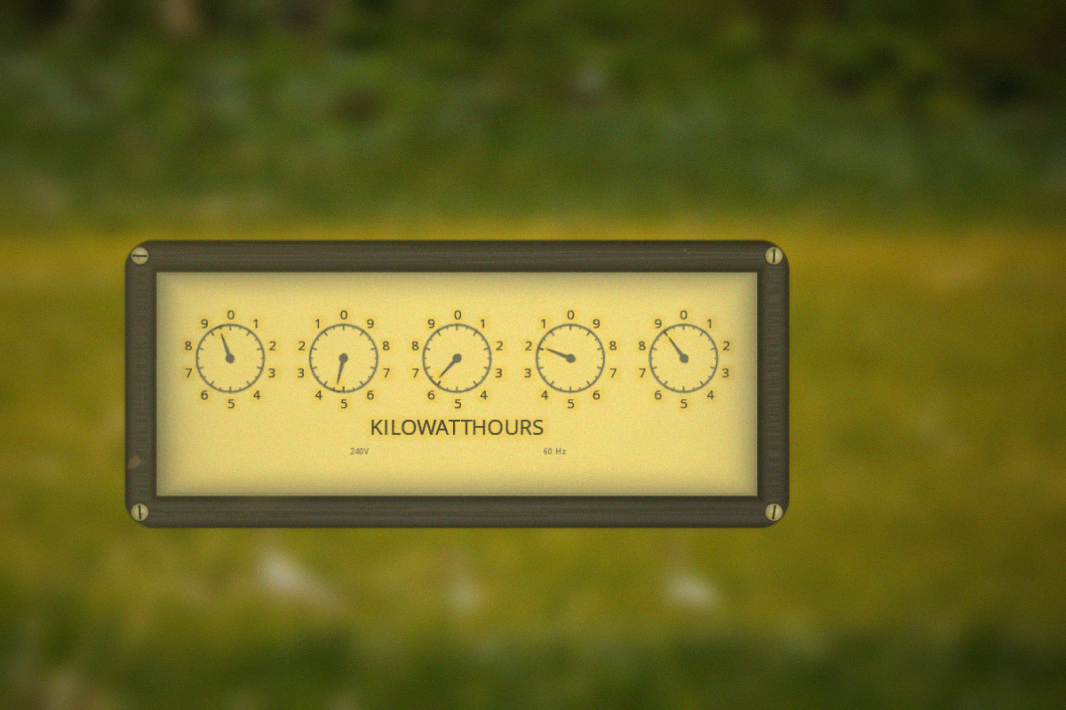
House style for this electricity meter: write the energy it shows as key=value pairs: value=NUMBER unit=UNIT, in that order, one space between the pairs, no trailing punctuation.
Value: value=94619 unit=kWh
